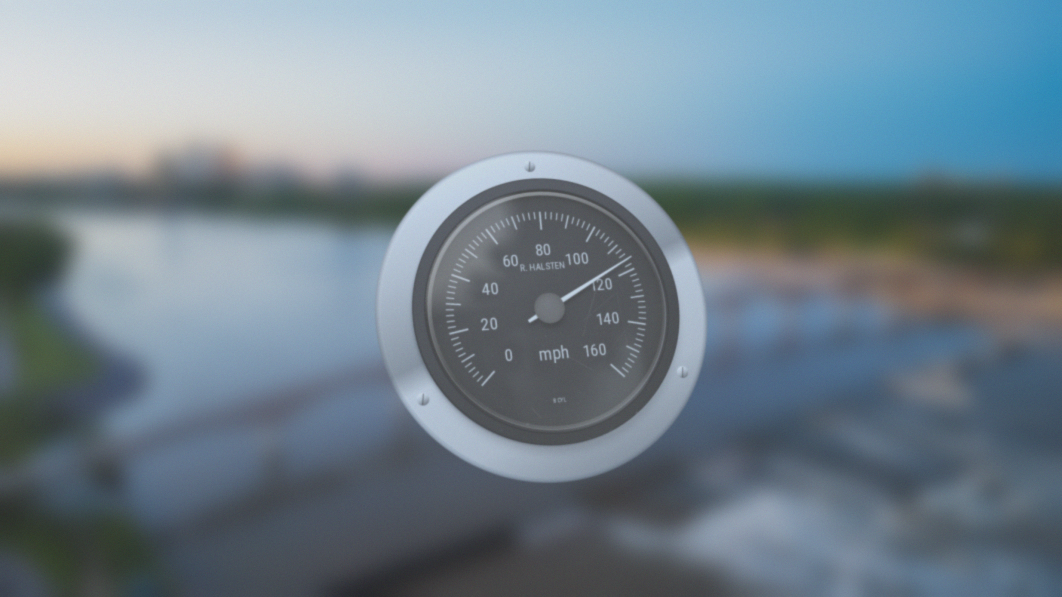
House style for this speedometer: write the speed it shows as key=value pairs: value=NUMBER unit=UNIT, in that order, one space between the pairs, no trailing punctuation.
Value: value=116 unit=mph
